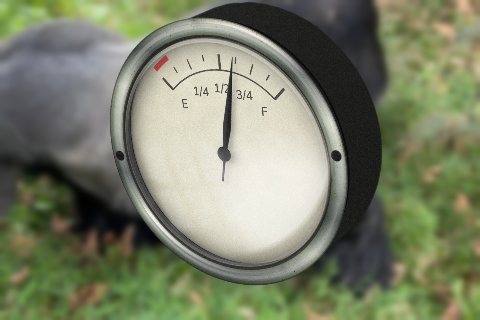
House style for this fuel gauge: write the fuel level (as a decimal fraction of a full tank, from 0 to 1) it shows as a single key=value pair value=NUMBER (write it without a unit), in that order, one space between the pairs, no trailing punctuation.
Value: value=0.625
